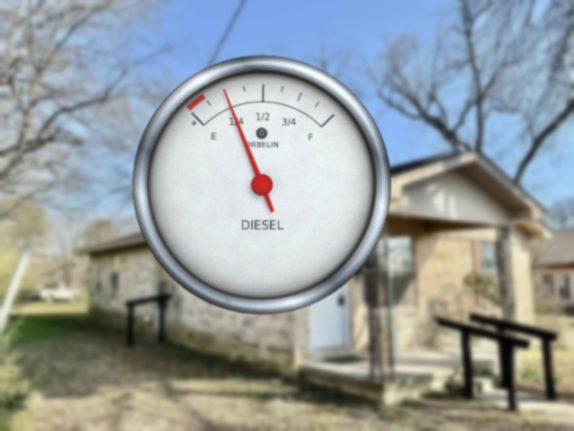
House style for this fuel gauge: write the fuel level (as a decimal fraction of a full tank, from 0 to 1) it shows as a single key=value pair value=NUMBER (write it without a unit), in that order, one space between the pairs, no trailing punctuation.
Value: value=0.25
